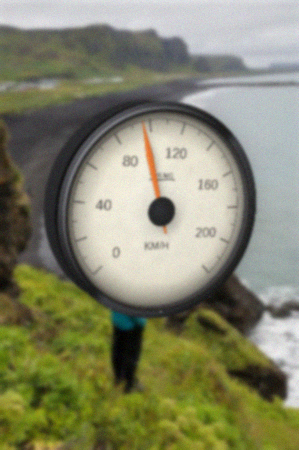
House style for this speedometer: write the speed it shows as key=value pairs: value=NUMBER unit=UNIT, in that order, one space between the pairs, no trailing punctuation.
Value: value=95 unit=km/h
